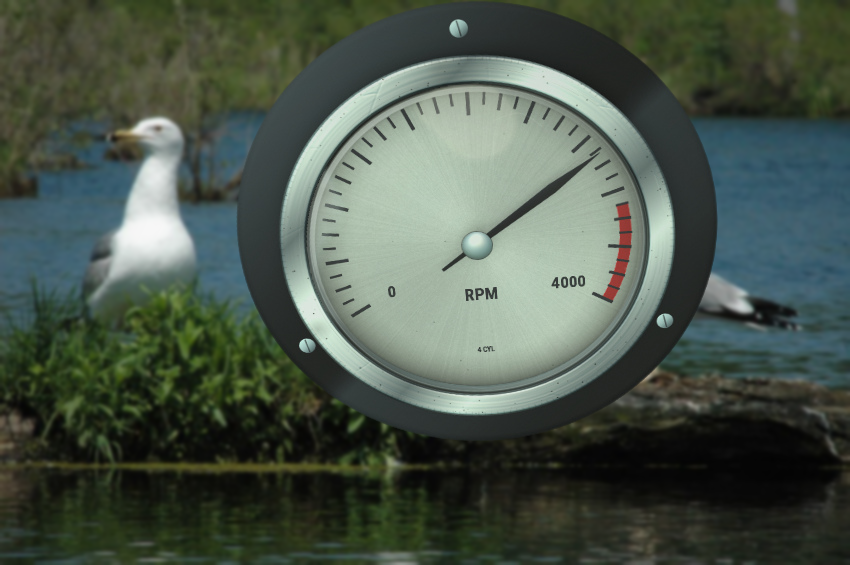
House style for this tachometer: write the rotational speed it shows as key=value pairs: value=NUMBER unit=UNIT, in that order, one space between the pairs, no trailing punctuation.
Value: value=2900 unit=rpm
